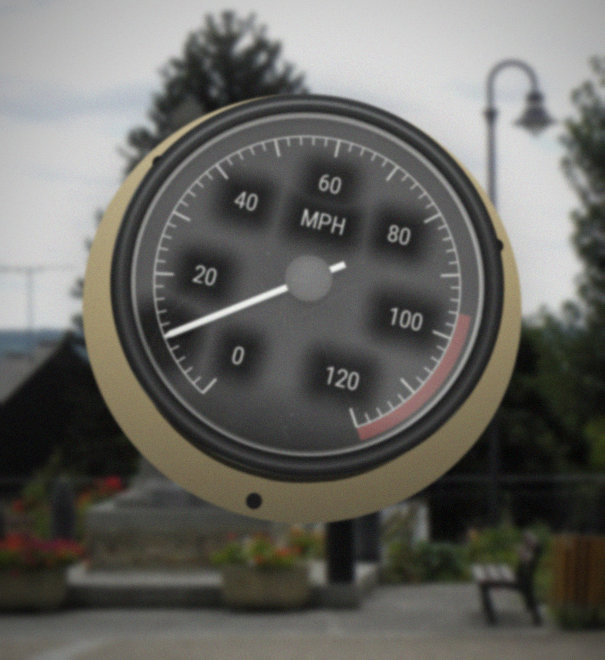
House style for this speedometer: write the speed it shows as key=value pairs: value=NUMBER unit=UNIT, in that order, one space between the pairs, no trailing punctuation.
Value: value=10 unit=mph
